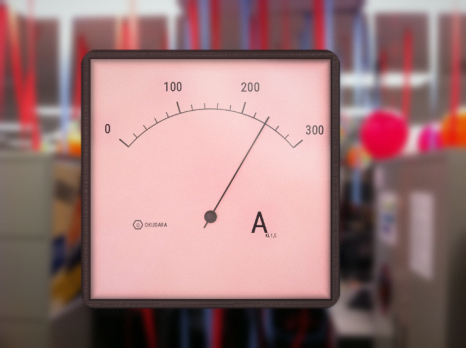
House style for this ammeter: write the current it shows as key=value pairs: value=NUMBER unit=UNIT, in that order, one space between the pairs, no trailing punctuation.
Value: value=240 unit=A
